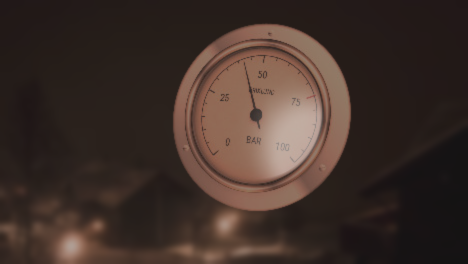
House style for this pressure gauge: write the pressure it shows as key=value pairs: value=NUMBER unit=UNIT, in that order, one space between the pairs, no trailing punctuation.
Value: value=42.5 unit=bar
